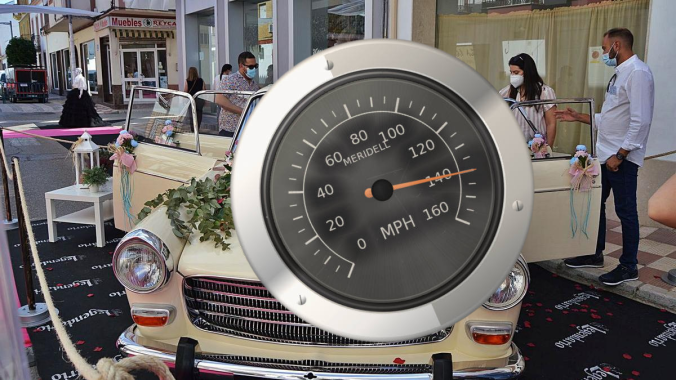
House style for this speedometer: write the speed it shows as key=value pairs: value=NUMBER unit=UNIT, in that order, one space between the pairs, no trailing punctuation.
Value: value=140 unit=mph
